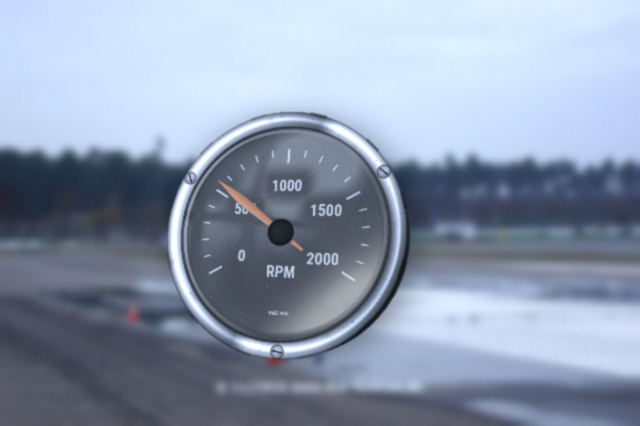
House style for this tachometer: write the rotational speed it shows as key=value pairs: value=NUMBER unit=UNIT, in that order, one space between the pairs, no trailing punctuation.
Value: value=550 unit=rpm
